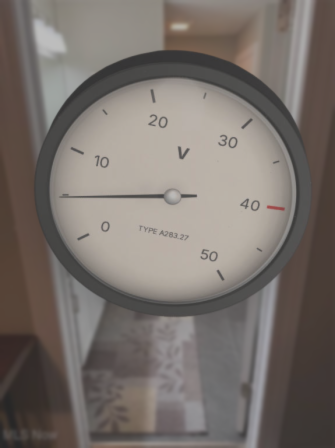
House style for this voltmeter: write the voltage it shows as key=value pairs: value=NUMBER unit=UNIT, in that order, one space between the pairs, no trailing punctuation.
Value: value=5 unit=V
